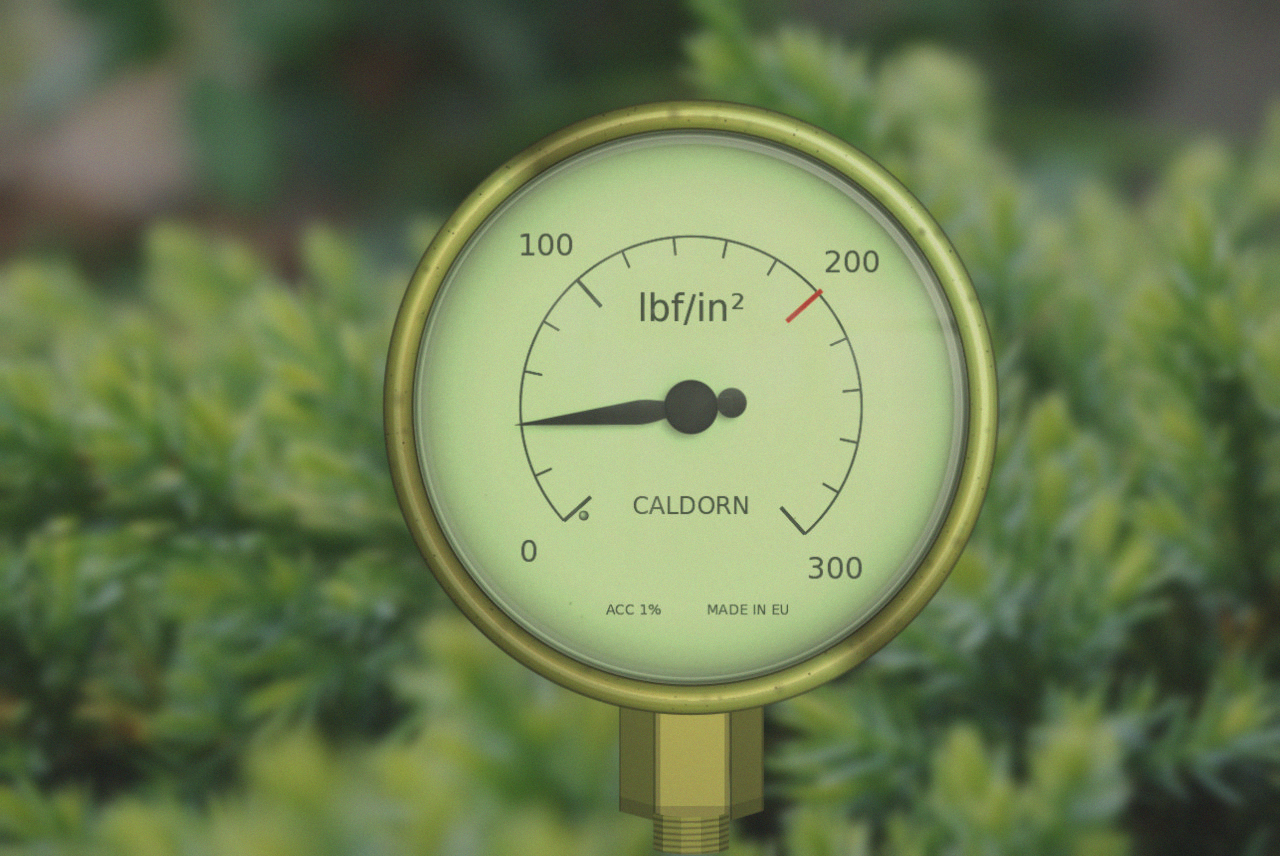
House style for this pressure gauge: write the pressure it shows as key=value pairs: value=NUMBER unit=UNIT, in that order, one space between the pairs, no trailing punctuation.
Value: value=40 unit=psi
